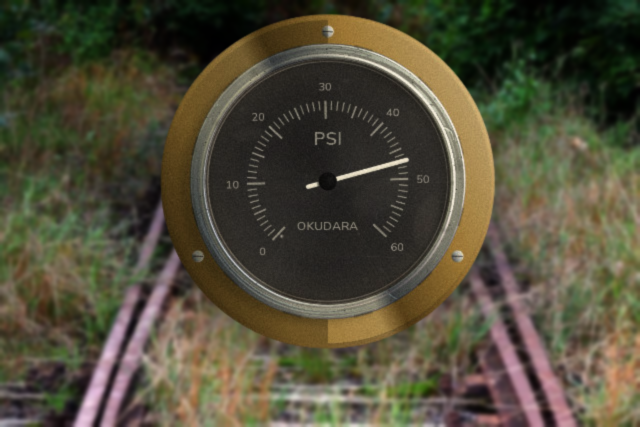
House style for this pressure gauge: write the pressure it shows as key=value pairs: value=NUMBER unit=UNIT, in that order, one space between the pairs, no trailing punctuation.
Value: value=47 unit=psi
